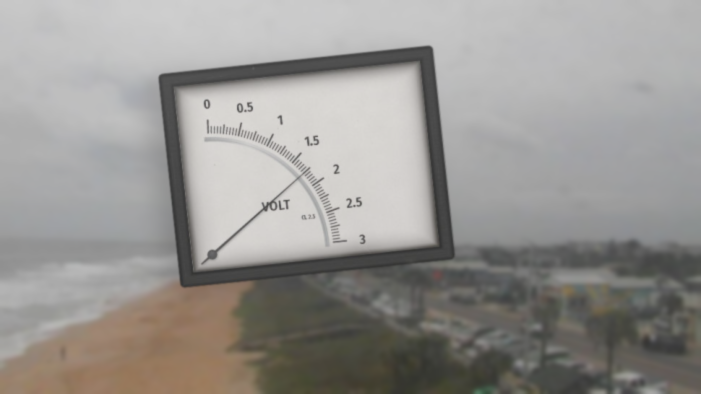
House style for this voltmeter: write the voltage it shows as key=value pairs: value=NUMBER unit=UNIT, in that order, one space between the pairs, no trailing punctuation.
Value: value=1.75 unit=V
